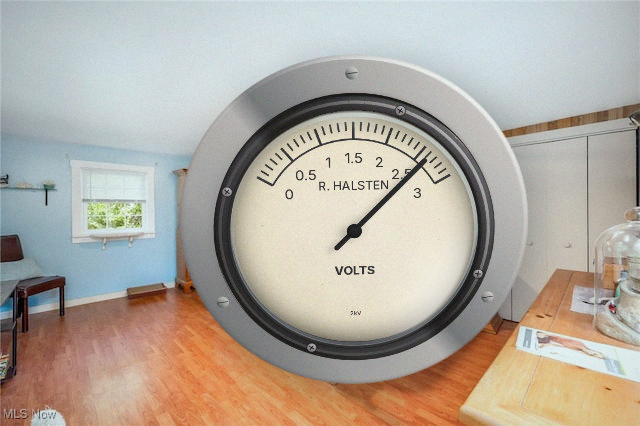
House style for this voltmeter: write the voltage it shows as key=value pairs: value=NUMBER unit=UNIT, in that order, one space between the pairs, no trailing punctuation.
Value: value=2.6 unit=V
